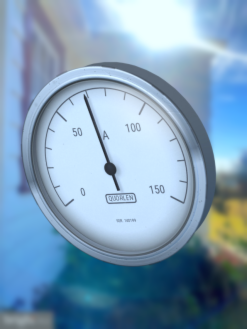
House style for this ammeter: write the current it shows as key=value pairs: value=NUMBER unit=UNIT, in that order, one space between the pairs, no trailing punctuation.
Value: value=70 unit=A
